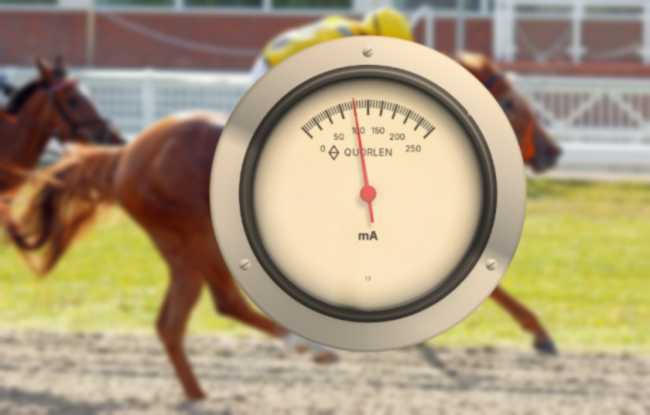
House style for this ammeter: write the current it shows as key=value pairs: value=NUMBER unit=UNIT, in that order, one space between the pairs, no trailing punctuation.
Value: value=100 unit=mA
